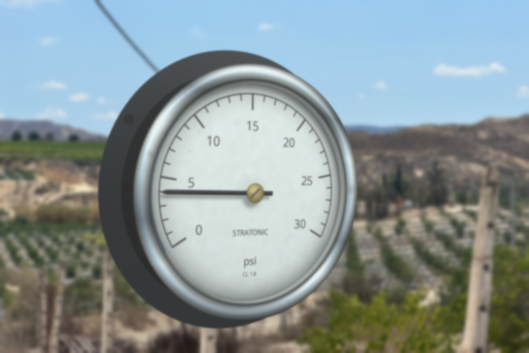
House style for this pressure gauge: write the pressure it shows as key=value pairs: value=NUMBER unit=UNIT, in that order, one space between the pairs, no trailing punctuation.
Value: value=4 unit=psi
